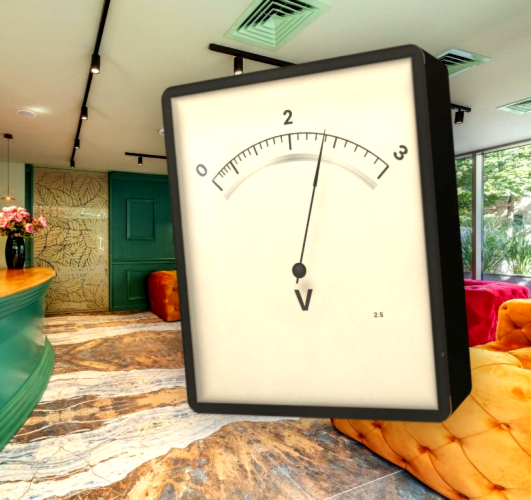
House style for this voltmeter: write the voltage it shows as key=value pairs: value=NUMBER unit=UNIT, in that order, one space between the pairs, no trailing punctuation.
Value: value=2.4 unit=V
